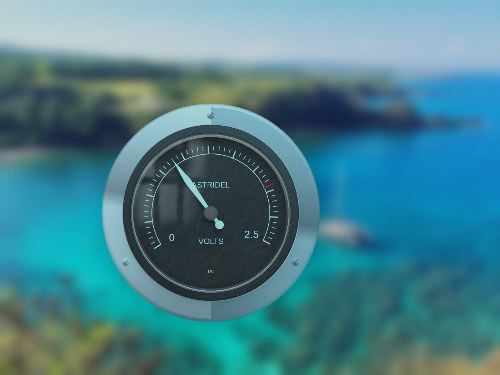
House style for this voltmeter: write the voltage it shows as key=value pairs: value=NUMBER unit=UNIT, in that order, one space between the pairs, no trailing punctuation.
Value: value=0.9 unit=V
